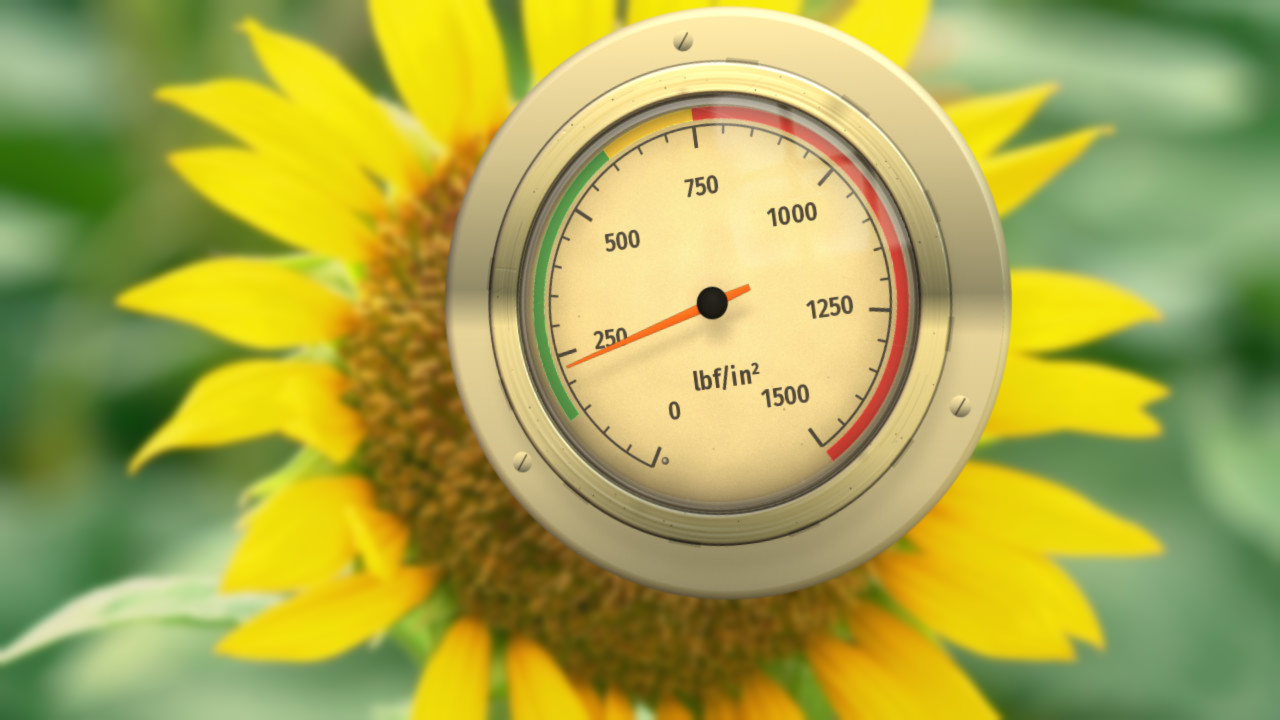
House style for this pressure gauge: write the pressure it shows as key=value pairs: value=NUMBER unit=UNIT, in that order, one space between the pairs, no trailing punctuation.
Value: value=225 unit=psi
